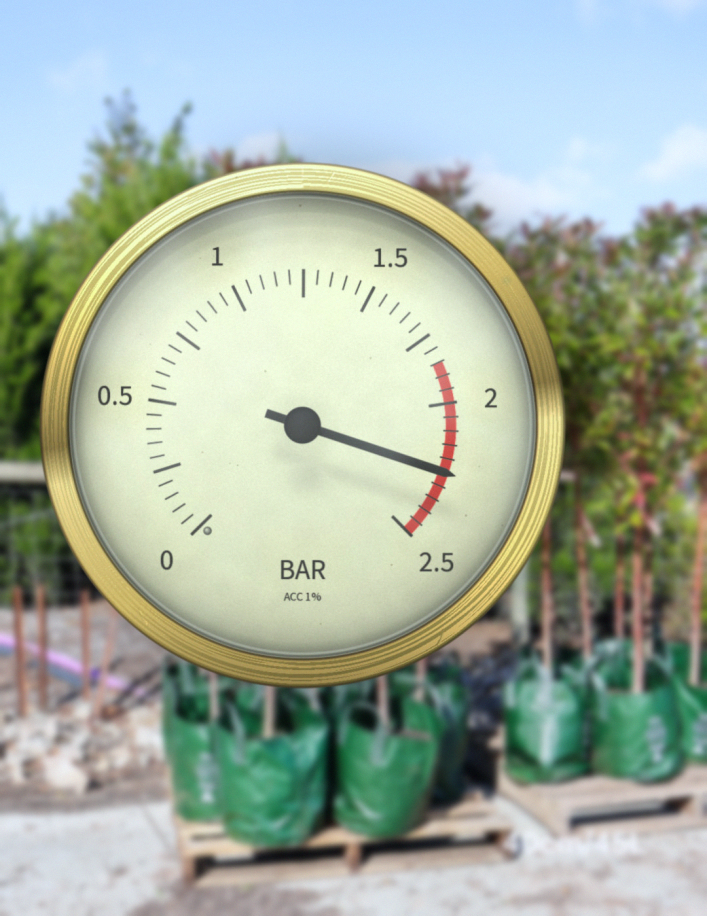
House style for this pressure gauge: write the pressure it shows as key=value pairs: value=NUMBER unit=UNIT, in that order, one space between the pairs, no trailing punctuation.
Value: value=2.25 unit=bar
